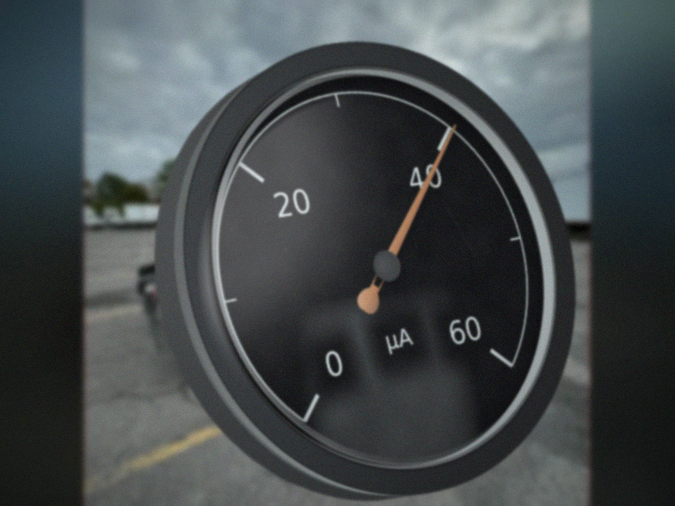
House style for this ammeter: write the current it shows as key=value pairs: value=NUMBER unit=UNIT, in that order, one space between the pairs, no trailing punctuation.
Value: value=40 unit=µA
